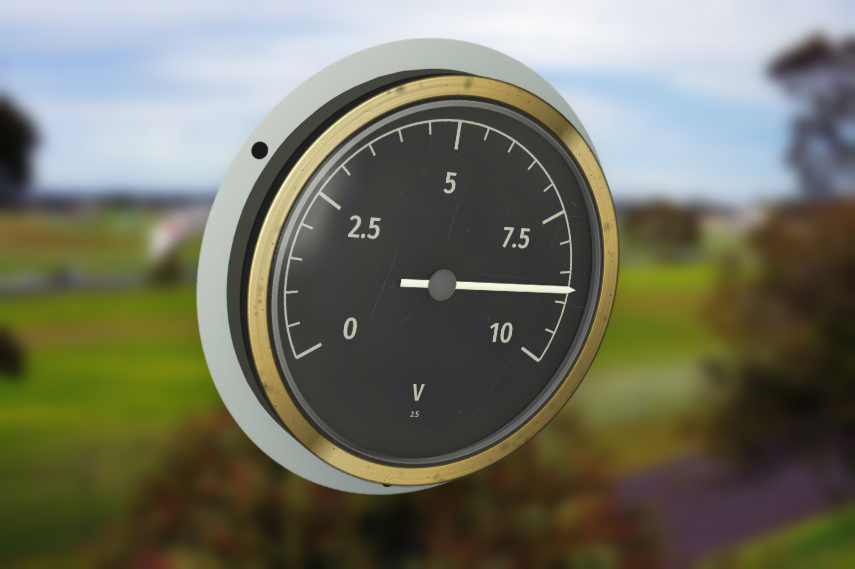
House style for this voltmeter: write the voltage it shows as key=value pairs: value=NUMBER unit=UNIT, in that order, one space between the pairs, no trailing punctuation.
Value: value=8.75 unit=V
